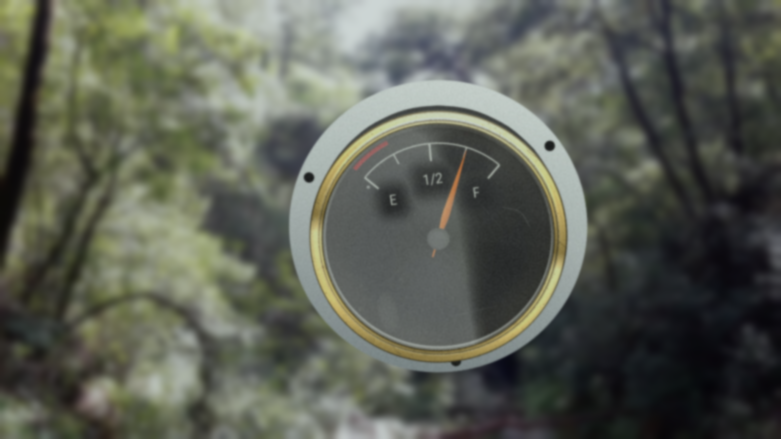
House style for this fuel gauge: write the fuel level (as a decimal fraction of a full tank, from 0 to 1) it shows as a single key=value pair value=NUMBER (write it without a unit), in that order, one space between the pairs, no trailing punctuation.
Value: value=0.75
